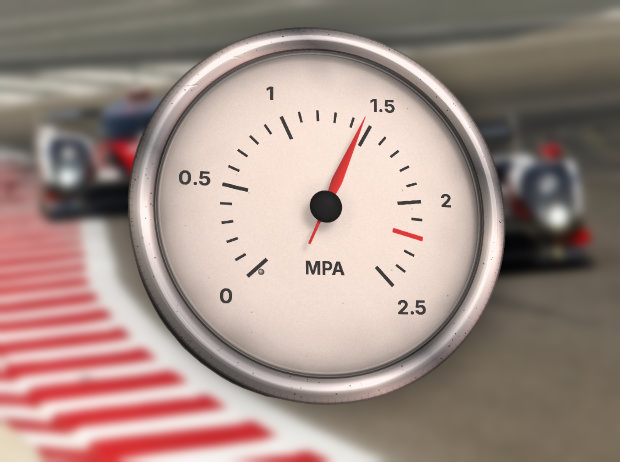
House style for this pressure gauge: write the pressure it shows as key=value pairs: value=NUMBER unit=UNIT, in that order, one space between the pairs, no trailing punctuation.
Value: value=1.45 unit=MPa
